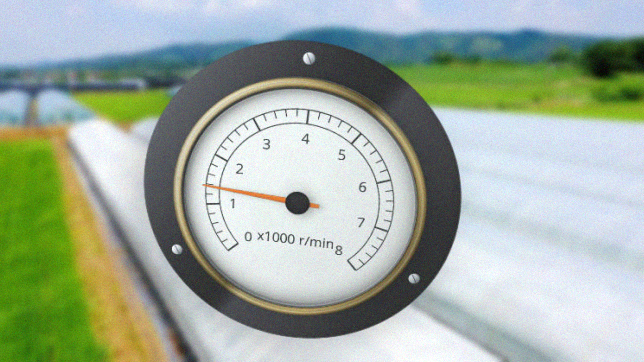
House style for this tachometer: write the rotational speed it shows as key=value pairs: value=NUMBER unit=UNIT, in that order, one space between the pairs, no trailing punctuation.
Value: value=1400 unit=rpm
